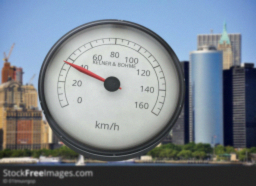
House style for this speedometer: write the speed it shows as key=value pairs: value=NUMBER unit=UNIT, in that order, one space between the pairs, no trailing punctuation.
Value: value=35 unit=km/h
